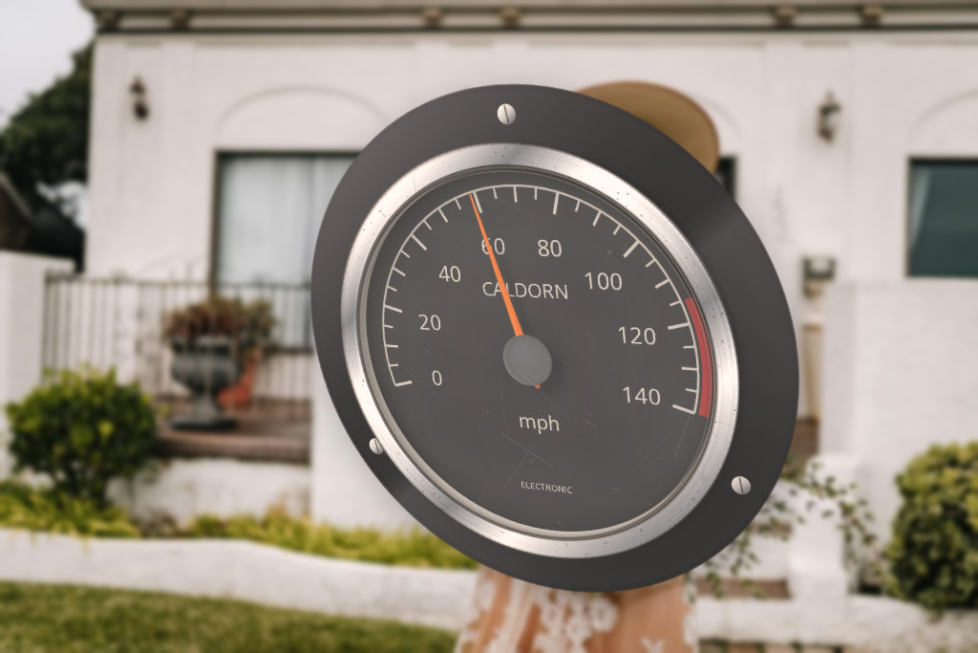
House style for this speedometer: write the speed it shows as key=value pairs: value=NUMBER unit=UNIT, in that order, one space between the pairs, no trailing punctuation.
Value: value=60 unit=mph
